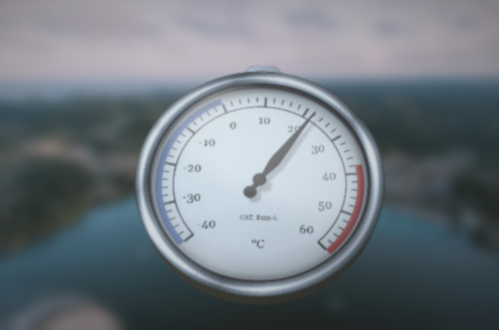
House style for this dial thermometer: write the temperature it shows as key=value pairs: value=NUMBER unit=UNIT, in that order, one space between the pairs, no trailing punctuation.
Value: value=22 unit=°C
